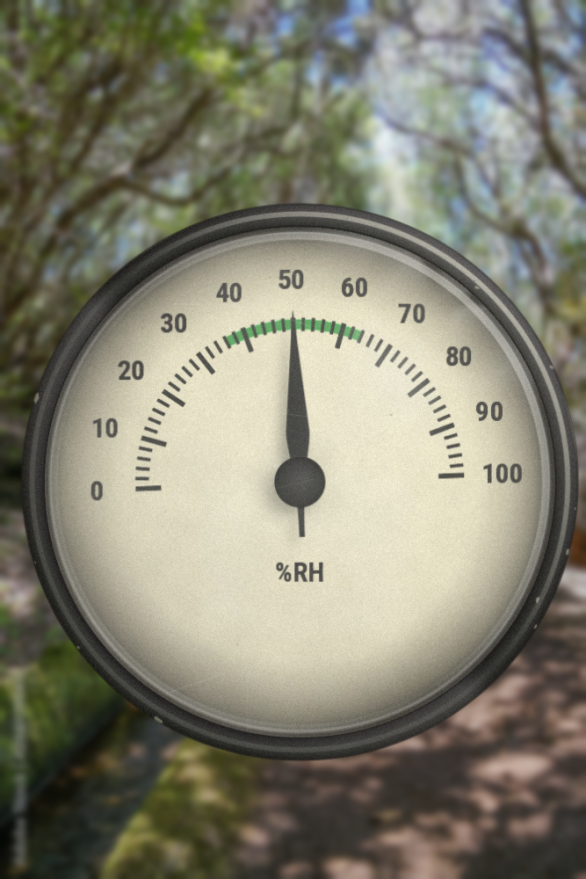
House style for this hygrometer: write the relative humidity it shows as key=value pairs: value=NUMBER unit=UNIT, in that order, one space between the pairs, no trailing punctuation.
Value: value=50 unit=%
